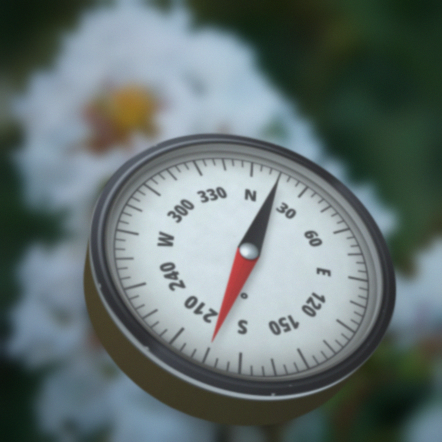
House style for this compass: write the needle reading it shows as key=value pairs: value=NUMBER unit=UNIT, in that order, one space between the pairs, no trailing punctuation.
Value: value=195 unit=°
